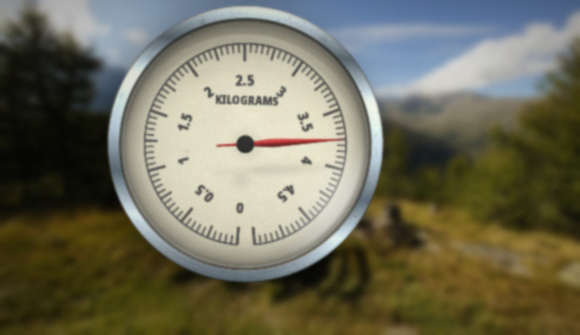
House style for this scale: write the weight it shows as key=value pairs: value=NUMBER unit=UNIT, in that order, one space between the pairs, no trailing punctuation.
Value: value=3.75 unit=kg
